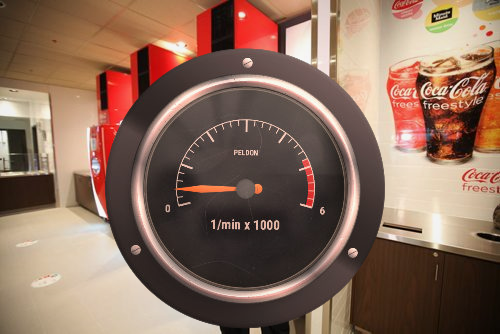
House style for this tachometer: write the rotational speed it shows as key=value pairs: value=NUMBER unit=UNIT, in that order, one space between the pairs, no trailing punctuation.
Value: value=400 unit=rpm
